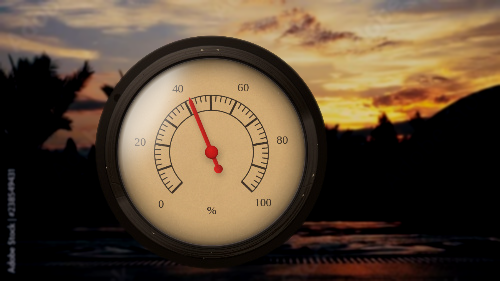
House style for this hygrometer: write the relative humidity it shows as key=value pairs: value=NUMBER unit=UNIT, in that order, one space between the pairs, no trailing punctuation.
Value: value=42 unit=%
